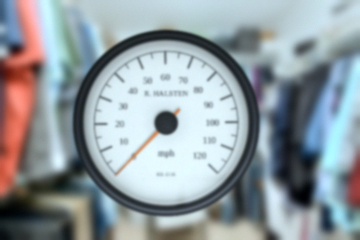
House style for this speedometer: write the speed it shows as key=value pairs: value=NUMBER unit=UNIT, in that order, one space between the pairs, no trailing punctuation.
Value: value=0 unit=mph
